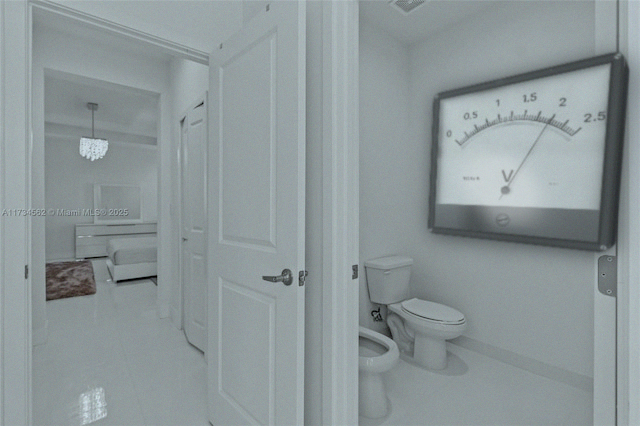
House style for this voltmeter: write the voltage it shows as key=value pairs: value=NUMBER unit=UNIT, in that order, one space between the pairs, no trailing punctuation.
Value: value=2 unit=V
